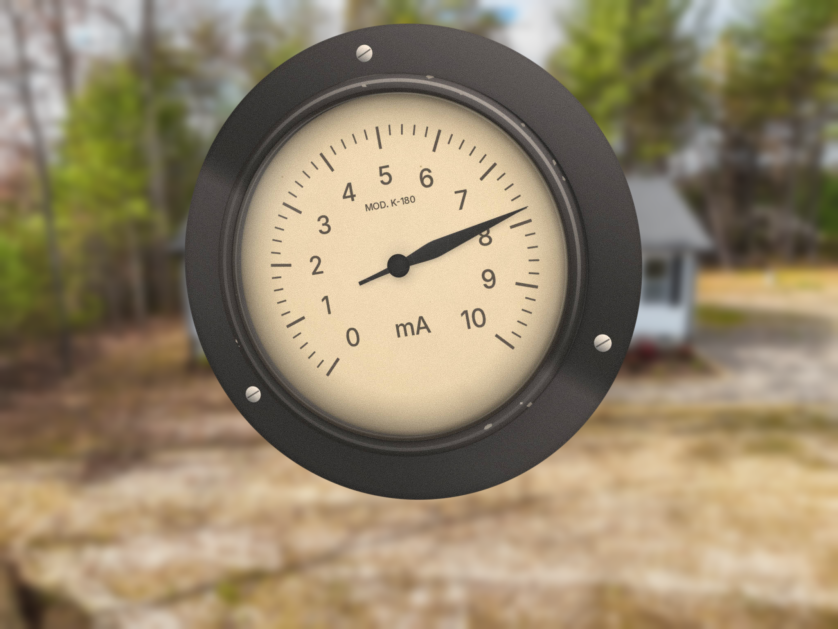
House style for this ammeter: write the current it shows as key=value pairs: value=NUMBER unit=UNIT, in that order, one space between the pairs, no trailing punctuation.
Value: value=7.8 unit=mA
